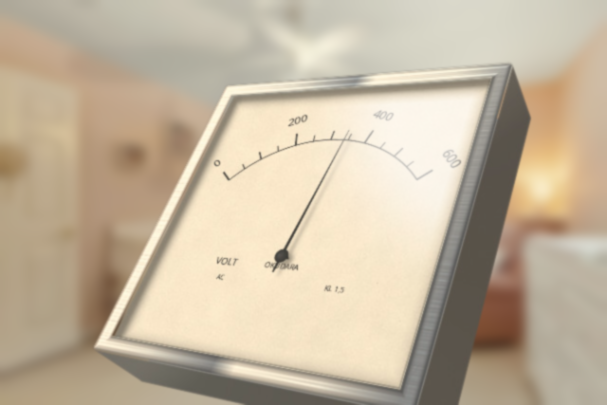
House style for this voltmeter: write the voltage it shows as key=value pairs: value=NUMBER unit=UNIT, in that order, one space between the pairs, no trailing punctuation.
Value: value=350 unit=V
